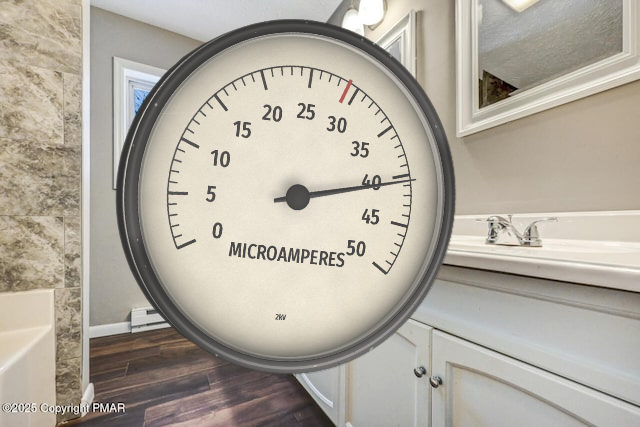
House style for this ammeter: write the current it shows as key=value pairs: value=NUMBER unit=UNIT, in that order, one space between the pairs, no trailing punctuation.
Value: value=40.5 unit=µA
